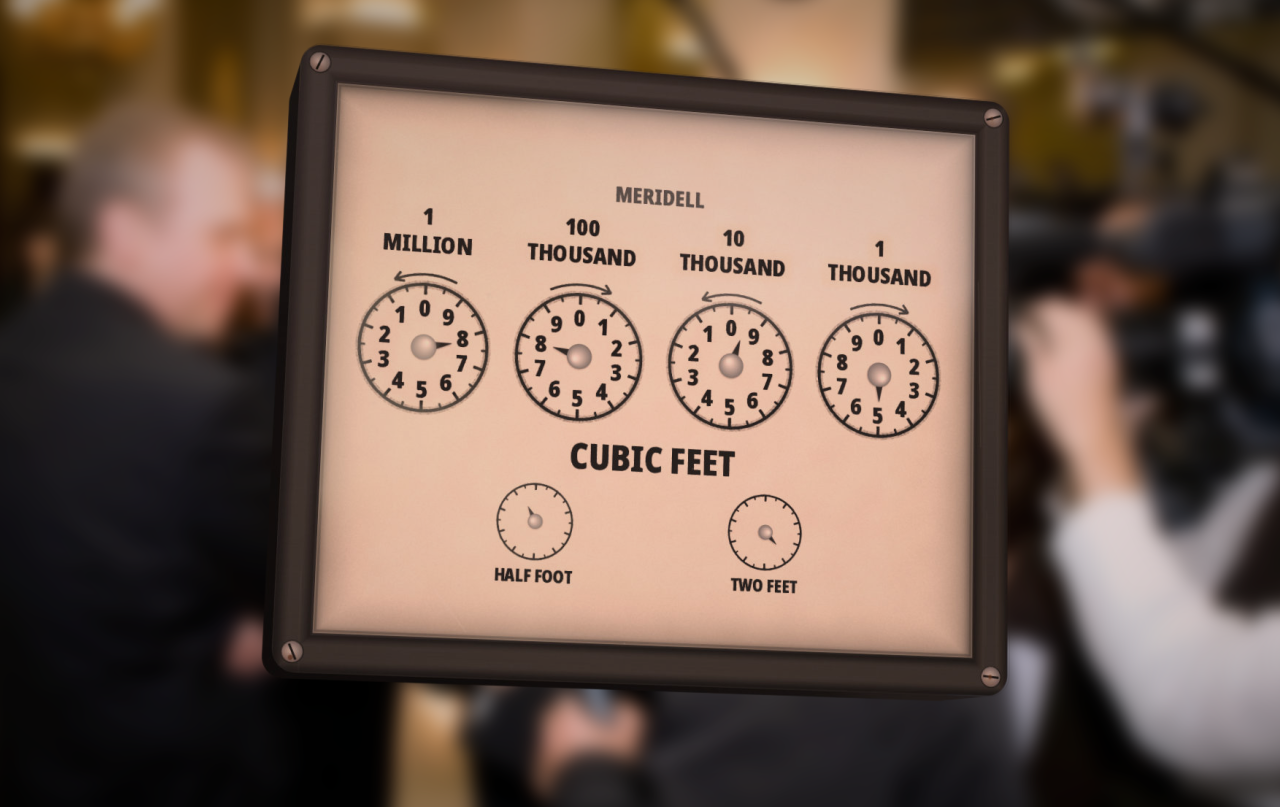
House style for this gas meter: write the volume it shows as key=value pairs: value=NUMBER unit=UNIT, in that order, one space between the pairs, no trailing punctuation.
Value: value=779500 unit=ft³
